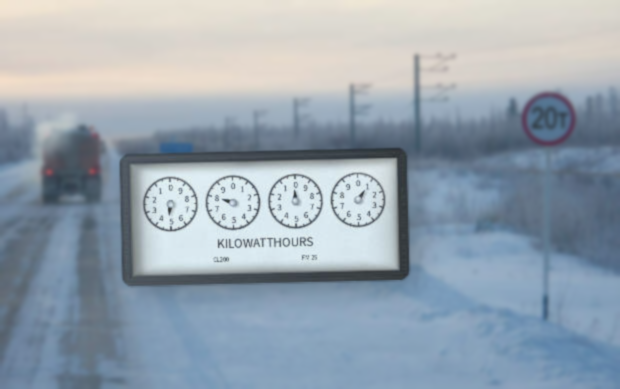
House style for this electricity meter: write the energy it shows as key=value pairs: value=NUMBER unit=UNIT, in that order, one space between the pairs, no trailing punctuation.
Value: value=4801 unit=kWh
